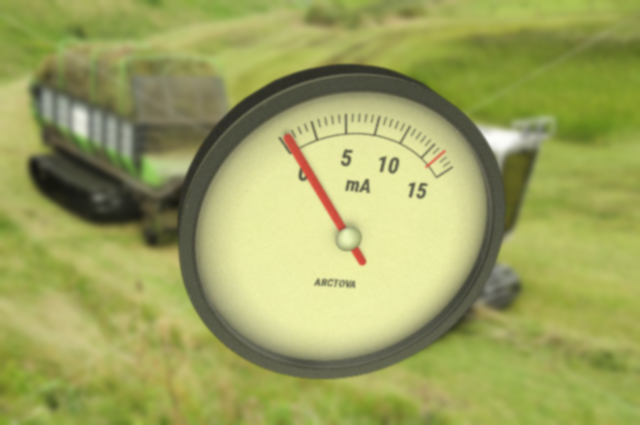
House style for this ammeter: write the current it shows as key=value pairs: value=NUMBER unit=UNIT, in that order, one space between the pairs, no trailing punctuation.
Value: value=0.5 unit=mA
